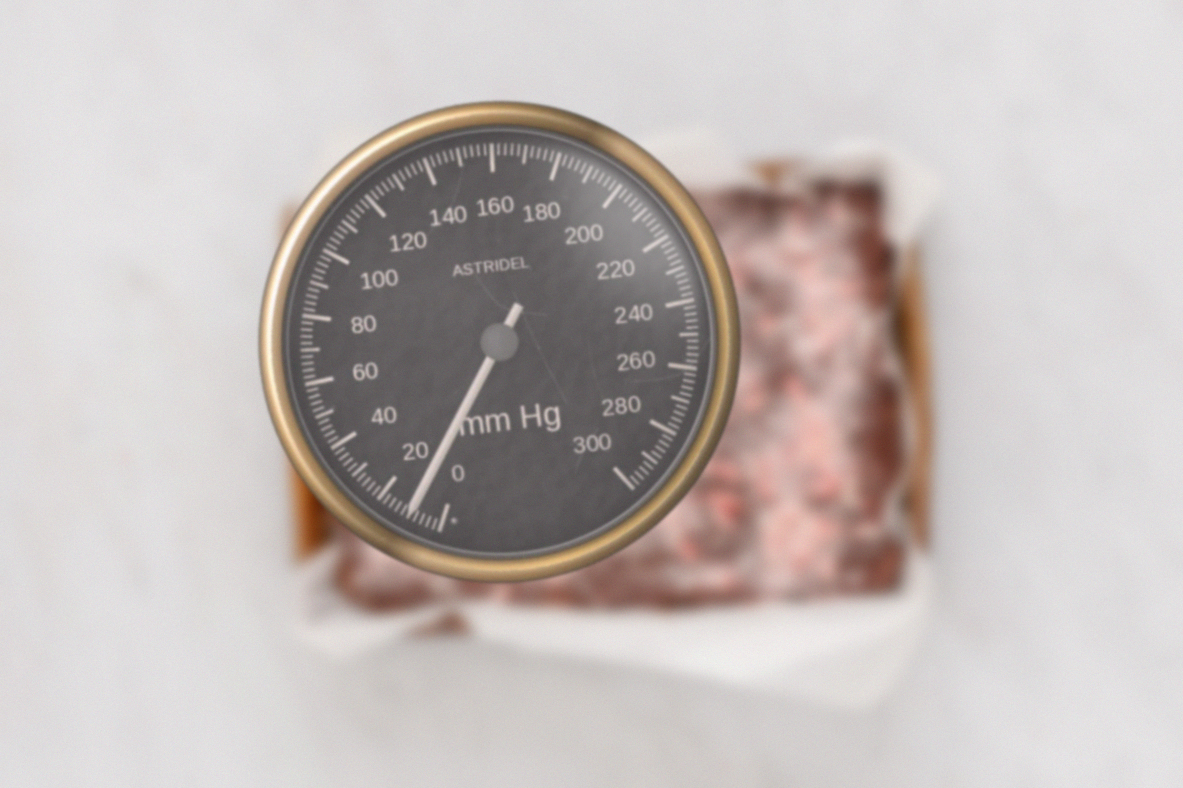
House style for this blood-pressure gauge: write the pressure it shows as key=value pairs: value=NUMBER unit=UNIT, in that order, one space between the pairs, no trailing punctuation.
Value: value=10 unit=mmHg
